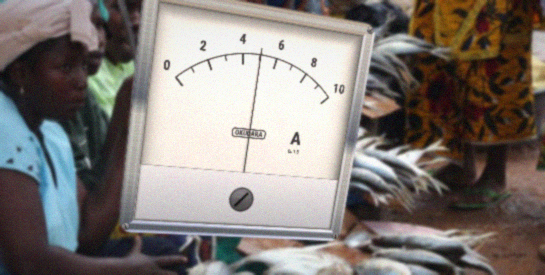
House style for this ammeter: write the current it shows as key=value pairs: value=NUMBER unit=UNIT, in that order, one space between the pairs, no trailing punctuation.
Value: value=5 unit=A
